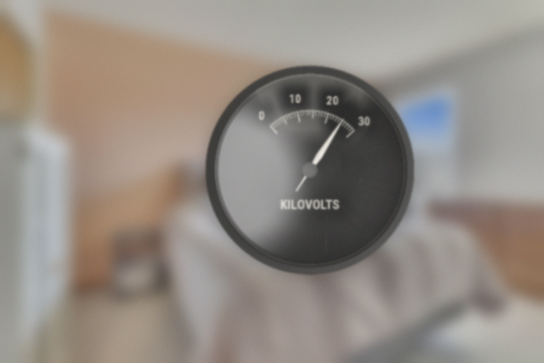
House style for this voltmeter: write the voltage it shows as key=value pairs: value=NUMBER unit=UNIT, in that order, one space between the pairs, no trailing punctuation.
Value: value=25 unit=kV
